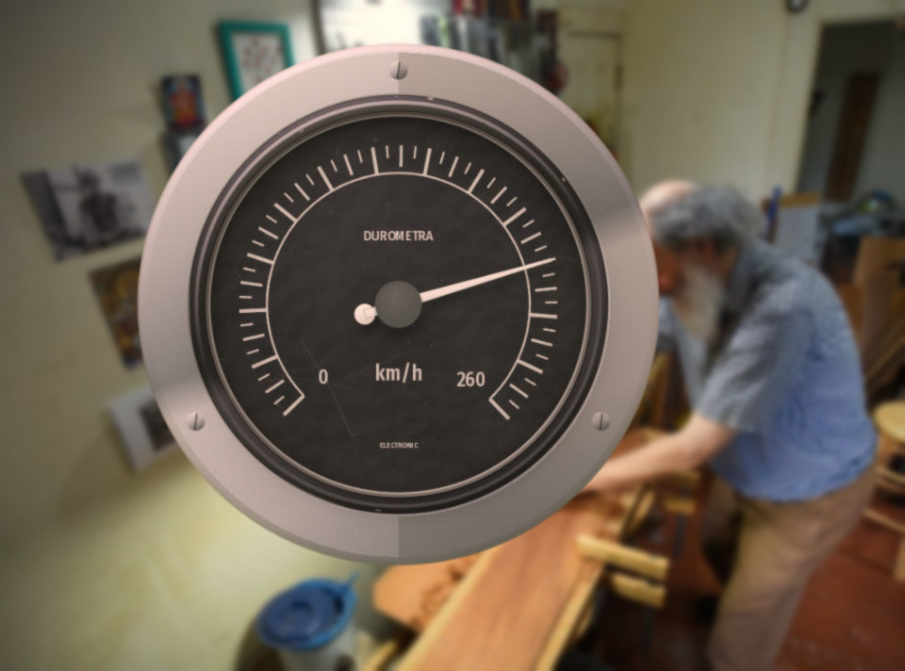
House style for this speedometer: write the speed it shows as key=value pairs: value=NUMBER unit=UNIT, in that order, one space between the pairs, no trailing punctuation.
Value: value=200 unit=km/h
